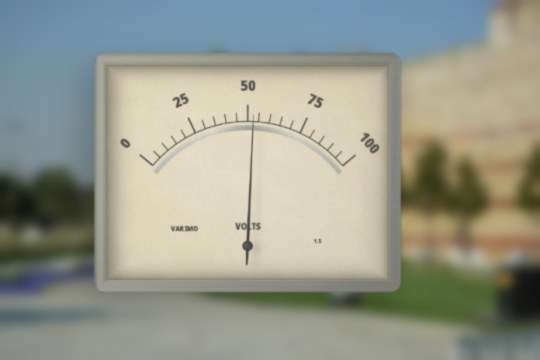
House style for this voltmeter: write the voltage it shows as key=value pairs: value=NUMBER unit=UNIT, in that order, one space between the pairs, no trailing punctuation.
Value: value=52.5 unit=V
